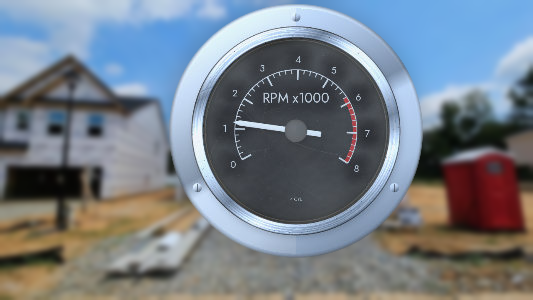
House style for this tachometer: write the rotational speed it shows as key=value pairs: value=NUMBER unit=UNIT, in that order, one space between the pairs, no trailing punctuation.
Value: value=1200 unit=rpm
